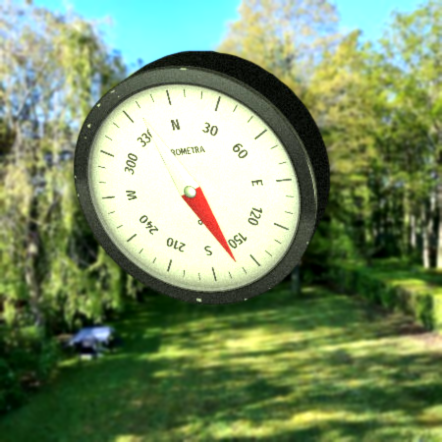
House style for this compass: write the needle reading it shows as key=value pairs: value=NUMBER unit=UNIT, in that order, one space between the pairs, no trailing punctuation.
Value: value=160 unit=°
